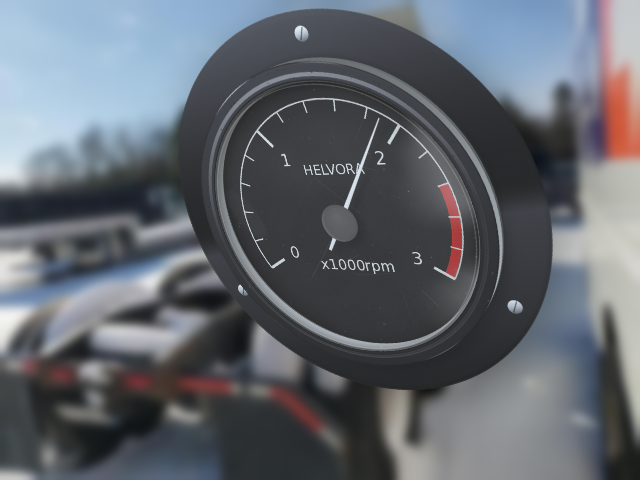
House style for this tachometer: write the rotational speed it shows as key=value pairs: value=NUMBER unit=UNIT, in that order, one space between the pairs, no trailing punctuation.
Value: value=1900 unit=rpm
